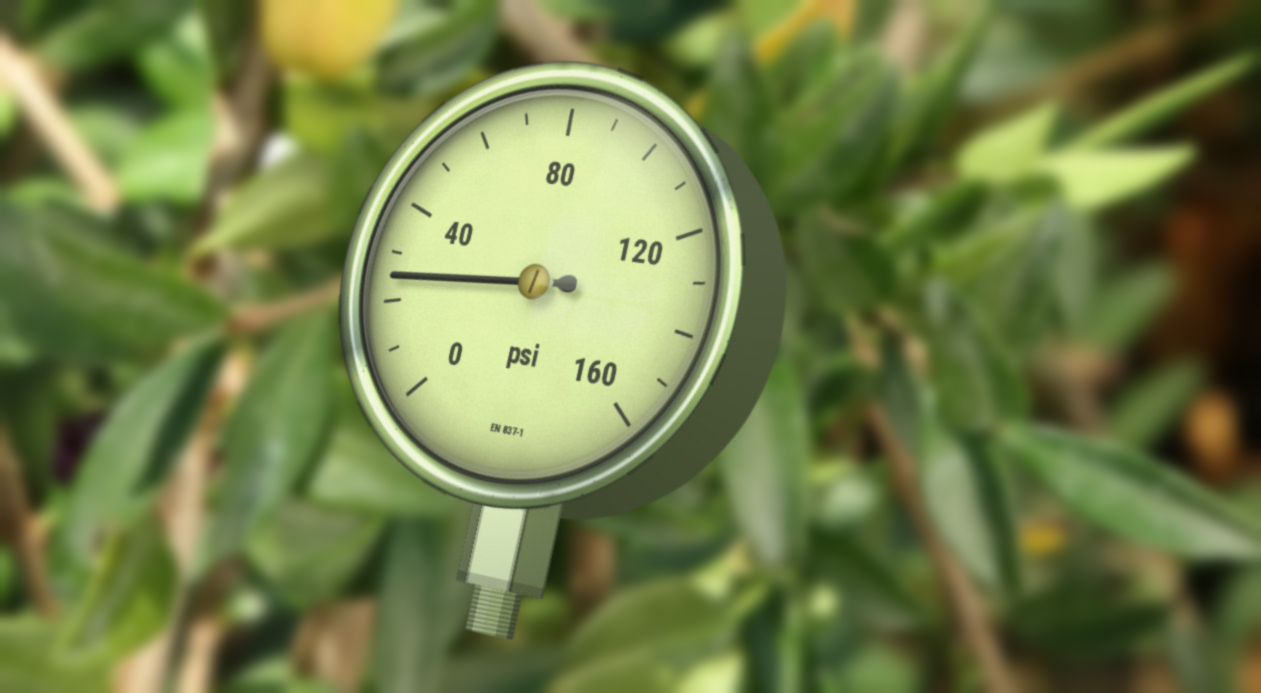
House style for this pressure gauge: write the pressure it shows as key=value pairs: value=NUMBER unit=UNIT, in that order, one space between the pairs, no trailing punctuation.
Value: value=25 unit=psi
